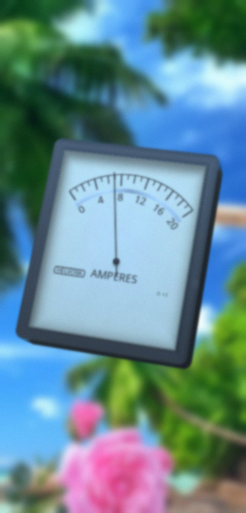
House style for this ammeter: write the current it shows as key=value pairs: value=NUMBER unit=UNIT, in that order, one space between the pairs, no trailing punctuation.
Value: value=7 unit=A
